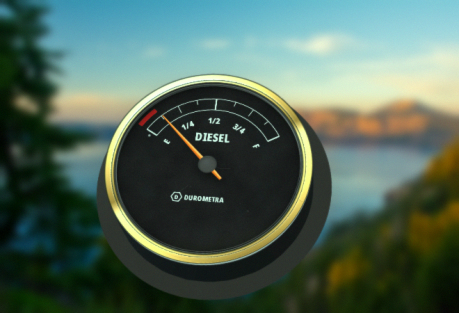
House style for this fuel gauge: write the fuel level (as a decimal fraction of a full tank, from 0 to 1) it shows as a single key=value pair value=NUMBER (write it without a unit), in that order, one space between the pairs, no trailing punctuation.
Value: value=0.125
